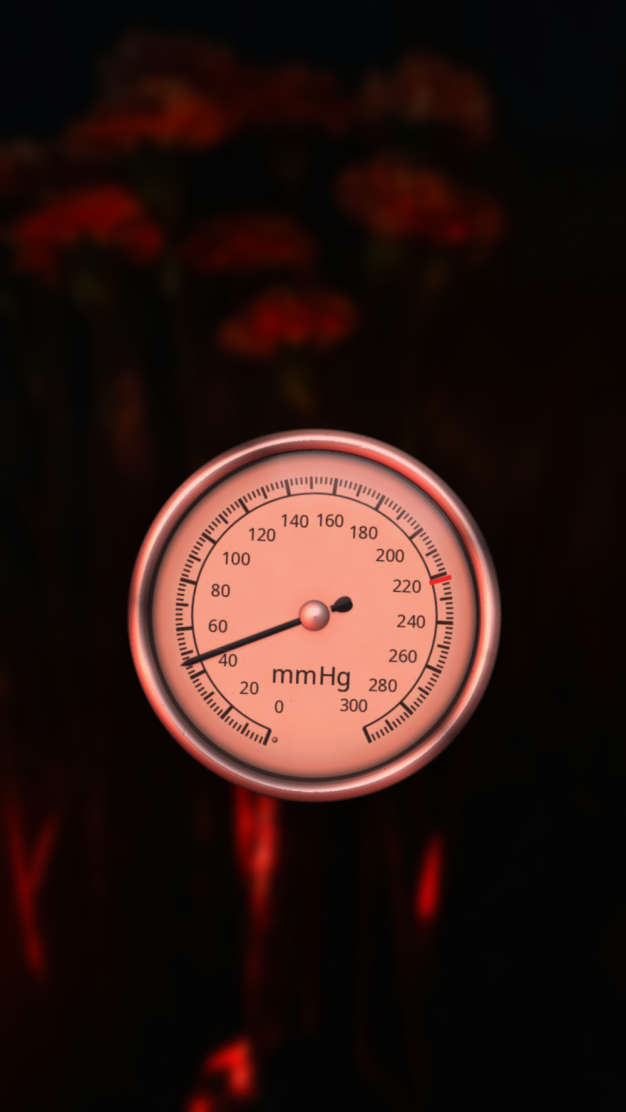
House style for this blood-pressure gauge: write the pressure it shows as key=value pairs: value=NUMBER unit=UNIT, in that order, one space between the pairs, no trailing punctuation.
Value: value=46 unit=mmHg
